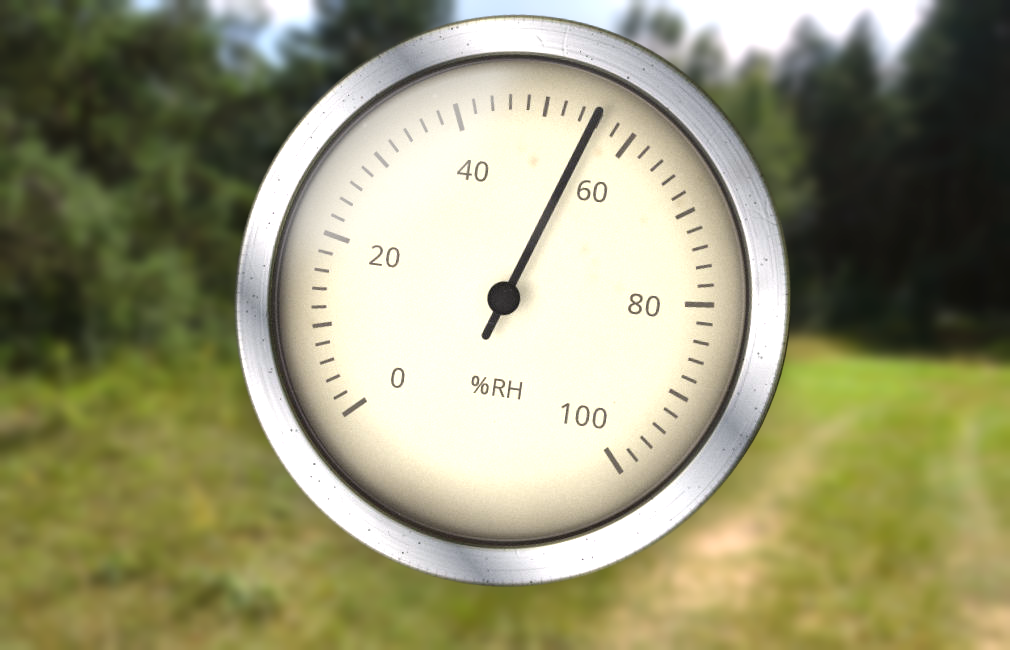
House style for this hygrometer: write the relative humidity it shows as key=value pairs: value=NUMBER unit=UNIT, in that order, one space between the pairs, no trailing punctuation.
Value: value=56 unit=%
